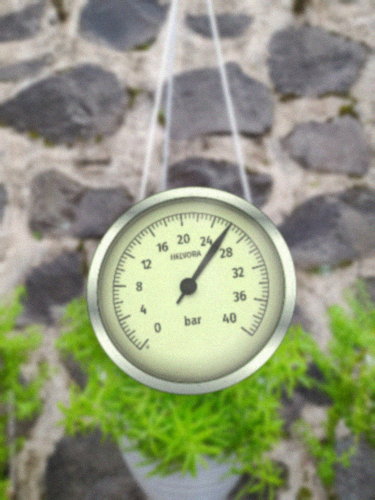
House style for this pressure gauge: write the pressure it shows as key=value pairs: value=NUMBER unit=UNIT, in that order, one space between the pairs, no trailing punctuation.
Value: value=26 unit=bar
